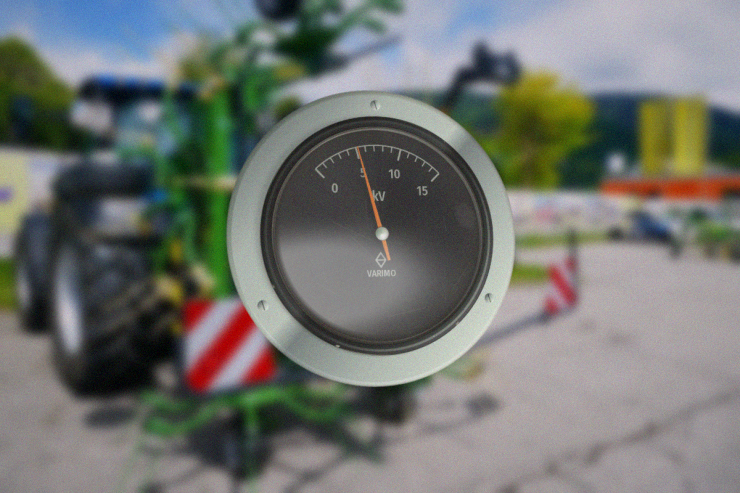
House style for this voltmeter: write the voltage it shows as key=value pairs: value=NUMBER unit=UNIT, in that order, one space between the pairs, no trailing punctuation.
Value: value=5 unit=kV
